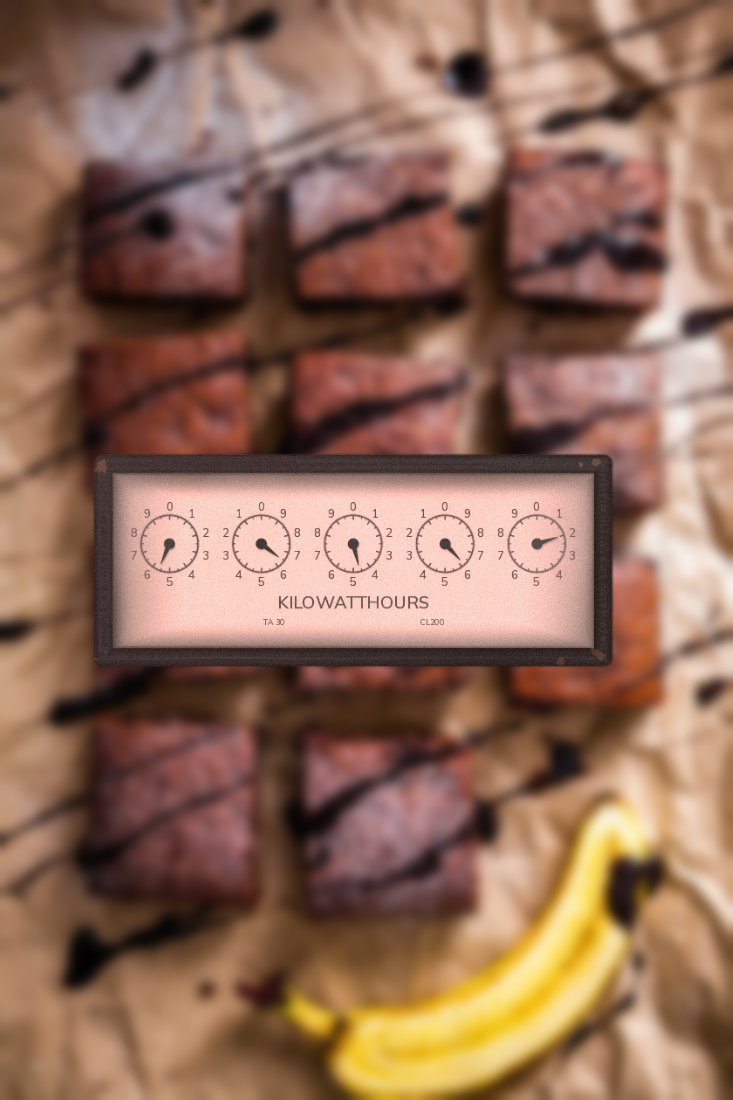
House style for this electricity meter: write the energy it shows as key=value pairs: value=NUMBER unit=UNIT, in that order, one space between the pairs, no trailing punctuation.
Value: value=56462 unit=kWh
